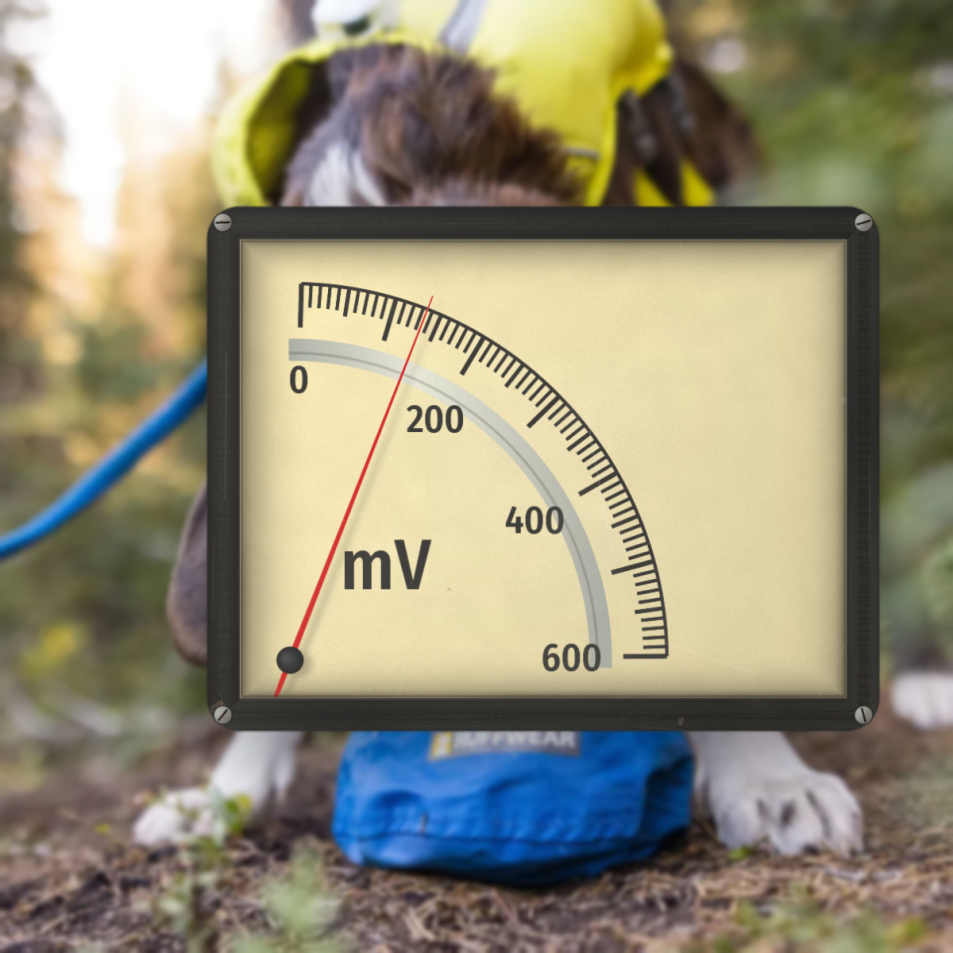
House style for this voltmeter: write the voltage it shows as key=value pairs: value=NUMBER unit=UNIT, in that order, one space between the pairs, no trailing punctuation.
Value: value=135 unit=mV
